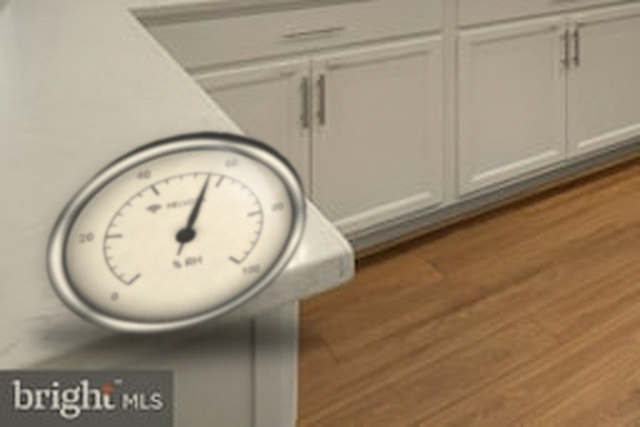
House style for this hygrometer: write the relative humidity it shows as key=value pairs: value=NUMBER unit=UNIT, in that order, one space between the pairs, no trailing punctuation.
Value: value=56 unit=%
